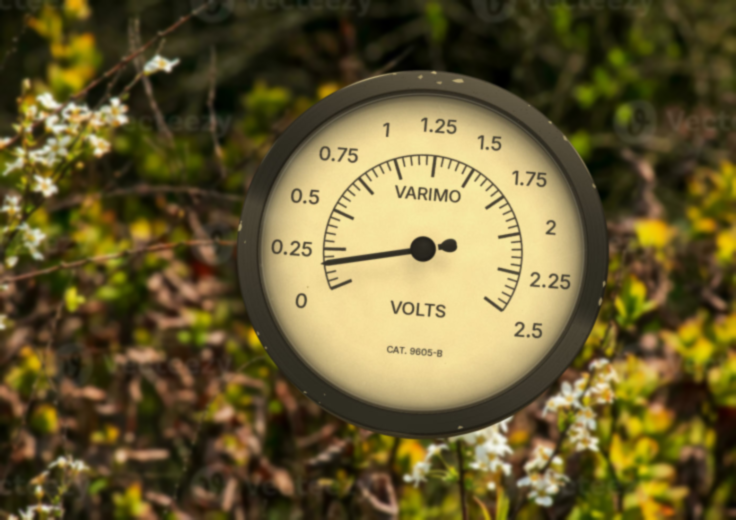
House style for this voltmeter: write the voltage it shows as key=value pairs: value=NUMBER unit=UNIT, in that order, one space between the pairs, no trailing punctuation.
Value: value=0.15 unit=V
